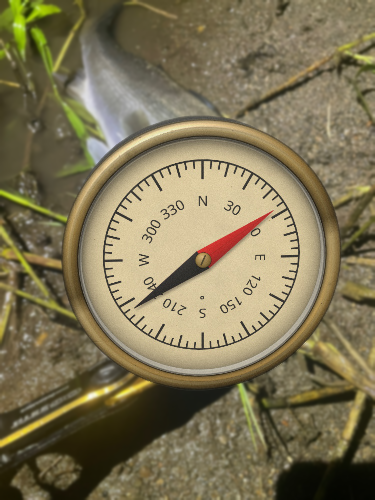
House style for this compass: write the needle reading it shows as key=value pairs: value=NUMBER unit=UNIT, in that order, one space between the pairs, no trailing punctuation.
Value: value=55 unit=°
